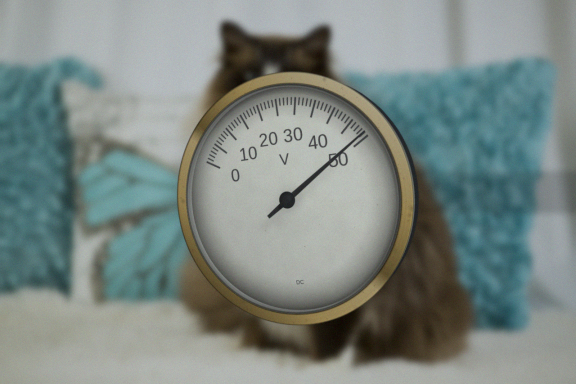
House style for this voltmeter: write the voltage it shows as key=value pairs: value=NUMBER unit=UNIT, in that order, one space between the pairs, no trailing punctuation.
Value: value=49 unit=V
